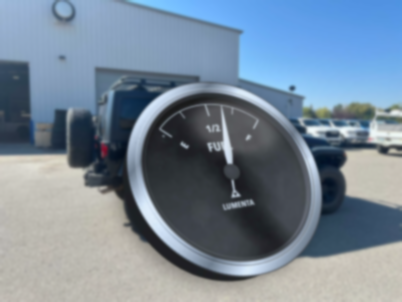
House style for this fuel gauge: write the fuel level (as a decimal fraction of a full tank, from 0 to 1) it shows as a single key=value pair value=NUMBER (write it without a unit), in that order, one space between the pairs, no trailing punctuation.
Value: value=0.625
